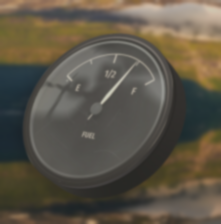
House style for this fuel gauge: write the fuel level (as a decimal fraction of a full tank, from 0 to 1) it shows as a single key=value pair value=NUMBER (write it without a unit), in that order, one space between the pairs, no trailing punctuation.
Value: value=0.75
